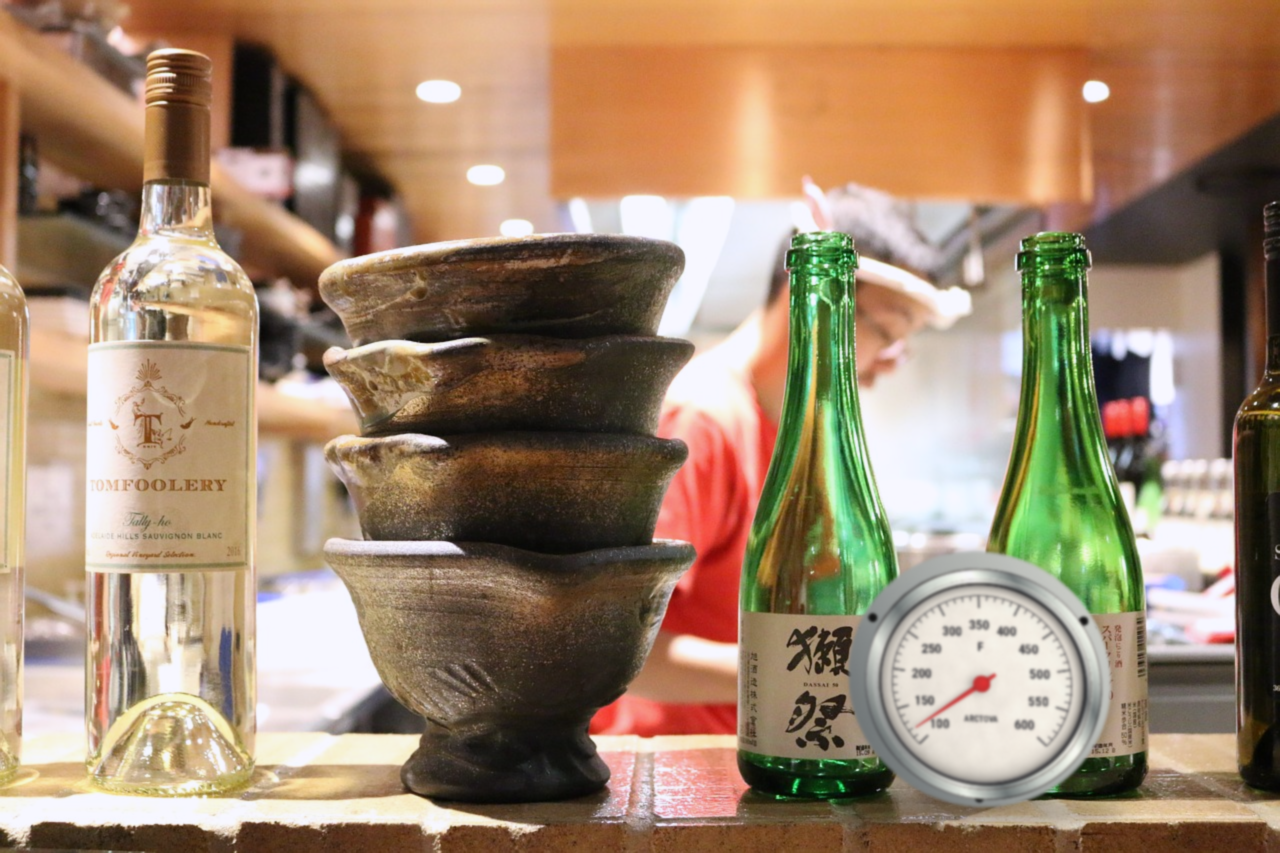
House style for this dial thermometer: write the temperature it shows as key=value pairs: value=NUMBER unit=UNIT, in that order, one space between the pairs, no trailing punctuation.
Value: value=120 unit=°F
